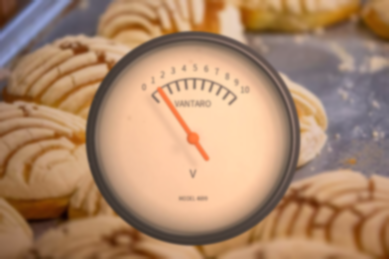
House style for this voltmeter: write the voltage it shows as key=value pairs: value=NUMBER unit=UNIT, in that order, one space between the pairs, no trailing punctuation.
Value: value=1 unit=V
